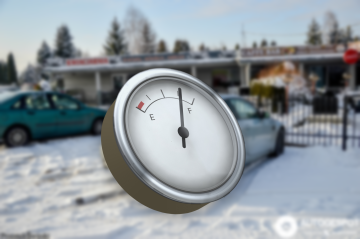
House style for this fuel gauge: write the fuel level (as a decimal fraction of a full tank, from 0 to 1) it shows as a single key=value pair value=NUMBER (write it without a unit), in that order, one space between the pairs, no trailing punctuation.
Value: value=0.75
